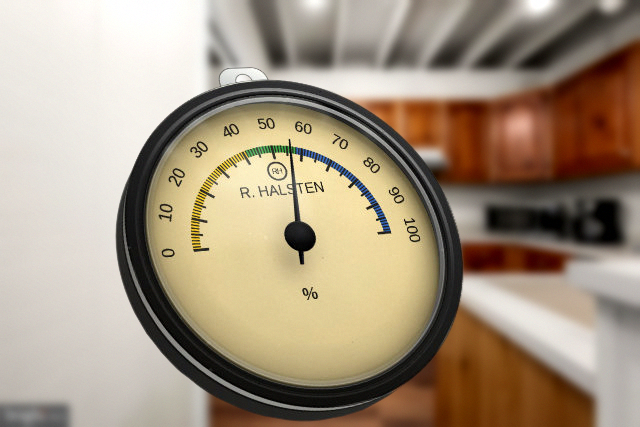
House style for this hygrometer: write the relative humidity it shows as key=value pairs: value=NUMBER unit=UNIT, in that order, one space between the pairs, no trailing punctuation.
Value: value=55 unit=%
